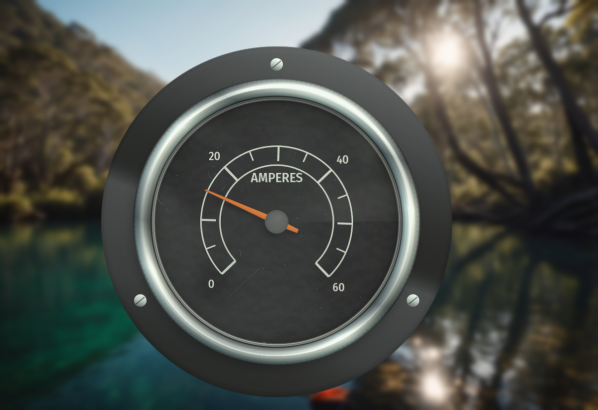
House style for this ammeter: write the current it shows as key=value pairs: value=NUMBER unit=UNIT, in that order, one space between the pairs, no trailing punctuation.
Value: value=15 unit=A
